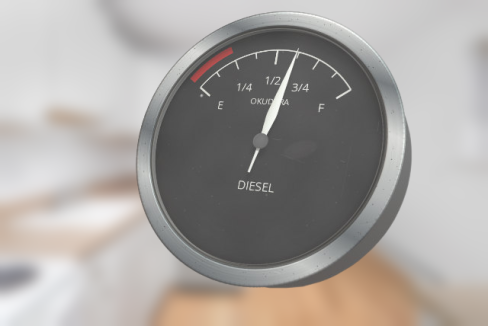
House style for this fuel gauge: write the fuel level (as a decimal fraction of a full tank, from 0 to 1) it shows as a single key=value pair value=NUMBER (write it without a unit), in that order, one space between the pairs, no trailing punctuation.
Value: value=0.625
